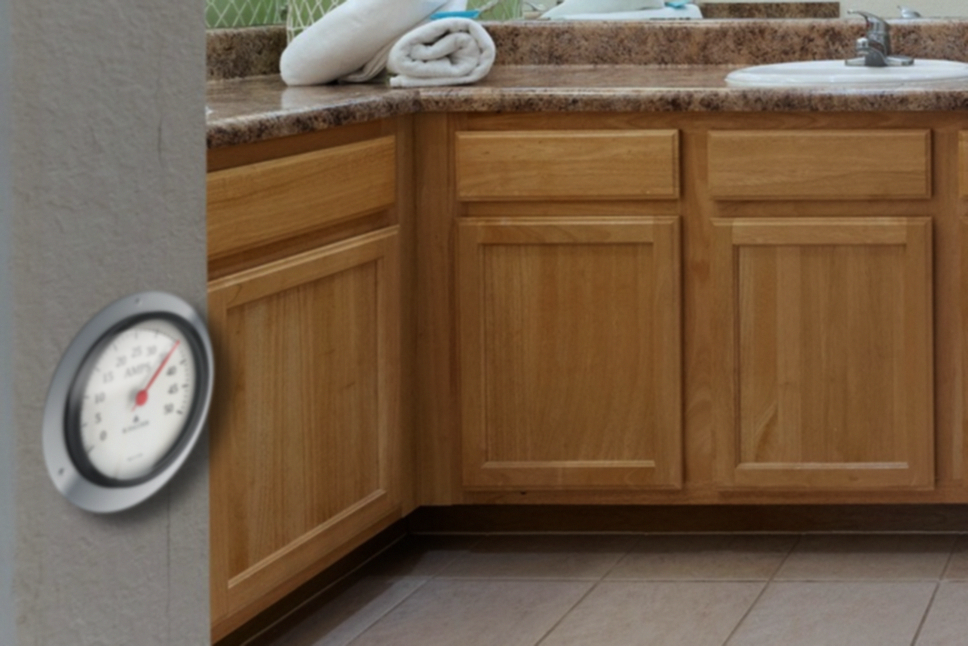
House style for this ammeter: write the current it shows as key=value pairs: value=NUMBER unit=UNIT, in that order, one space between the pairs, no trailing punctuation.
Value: value=35 unit=A
